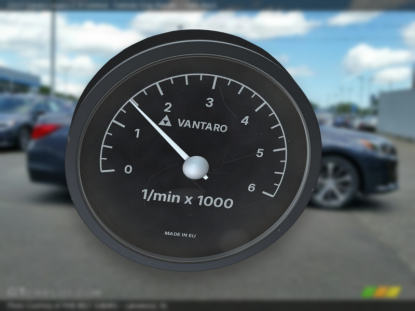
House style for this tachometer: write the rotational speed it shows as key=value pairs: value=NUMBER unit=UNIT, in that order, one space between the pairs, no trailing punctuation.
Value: value=1500 unit=rpm
